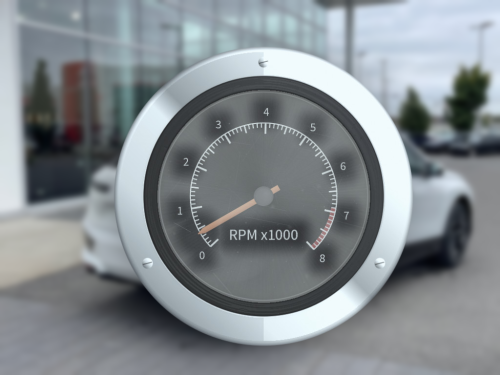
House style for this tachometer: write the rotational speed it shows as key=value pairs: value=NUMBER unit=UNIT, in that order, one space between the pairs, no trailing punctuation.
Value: value=400 unit=rpm
